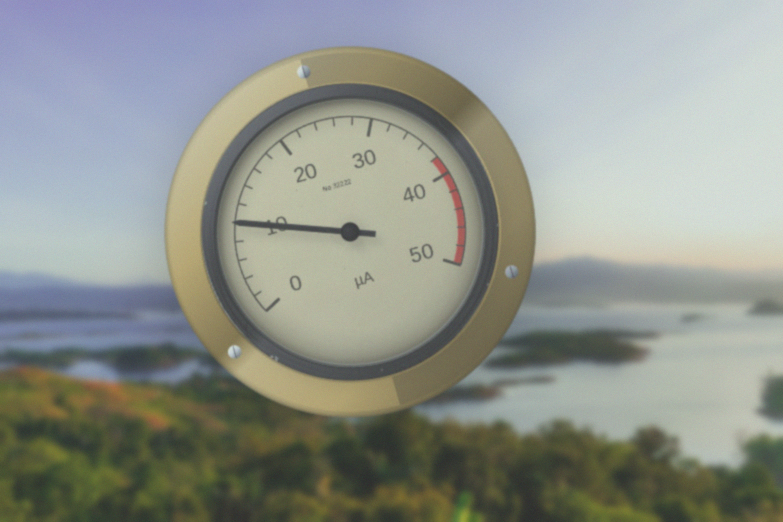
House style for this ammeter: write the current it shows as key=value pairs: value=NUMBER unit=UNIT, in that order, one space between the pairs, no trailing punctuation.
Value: value=10 unit=µA
